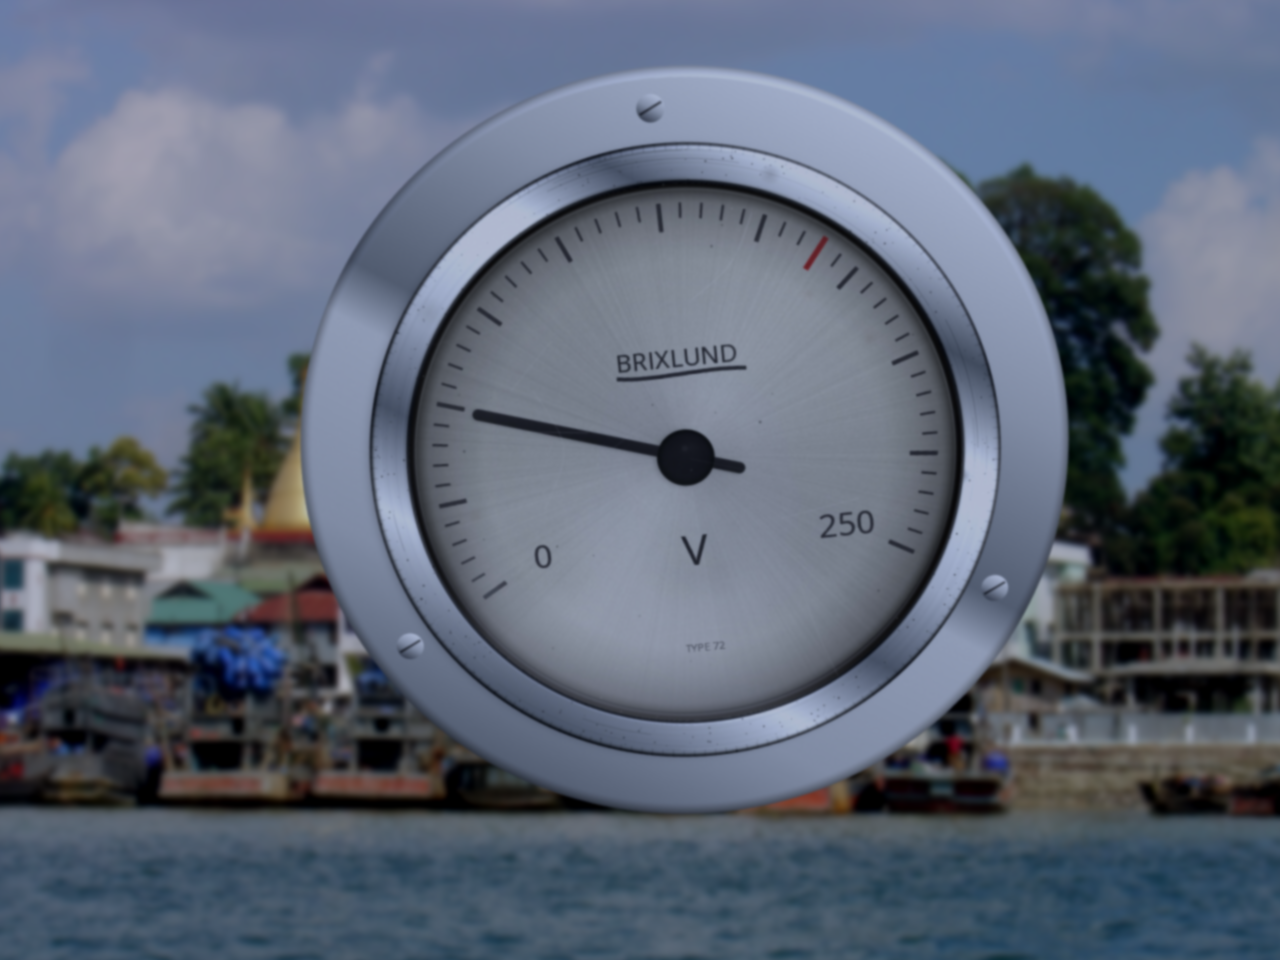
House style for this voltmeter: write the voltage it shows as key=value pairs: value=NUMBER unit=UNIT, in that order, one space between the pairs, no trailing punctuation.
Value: value=50 unit=V
